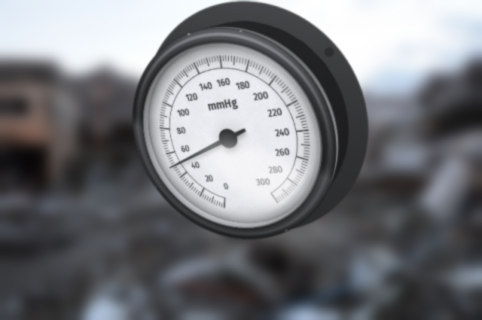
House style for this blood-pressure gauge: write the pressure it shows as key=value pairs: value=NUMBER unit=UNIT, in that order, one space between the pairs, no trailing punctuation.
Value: value=50 unit=mmHg
